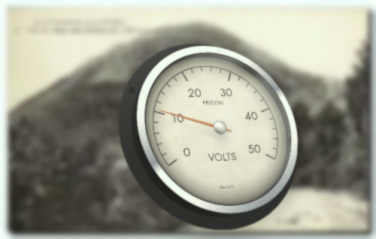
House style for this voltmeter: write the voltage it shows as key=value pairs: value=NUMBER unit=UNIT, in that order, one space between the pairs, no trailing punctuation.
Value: value=10 unit=V
